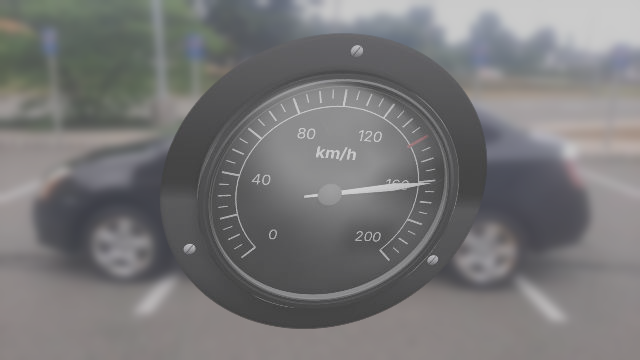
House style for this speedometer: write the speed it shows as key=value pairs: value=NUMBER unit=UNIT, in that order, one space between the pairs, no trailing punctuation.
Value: value=160 unit=km/h
